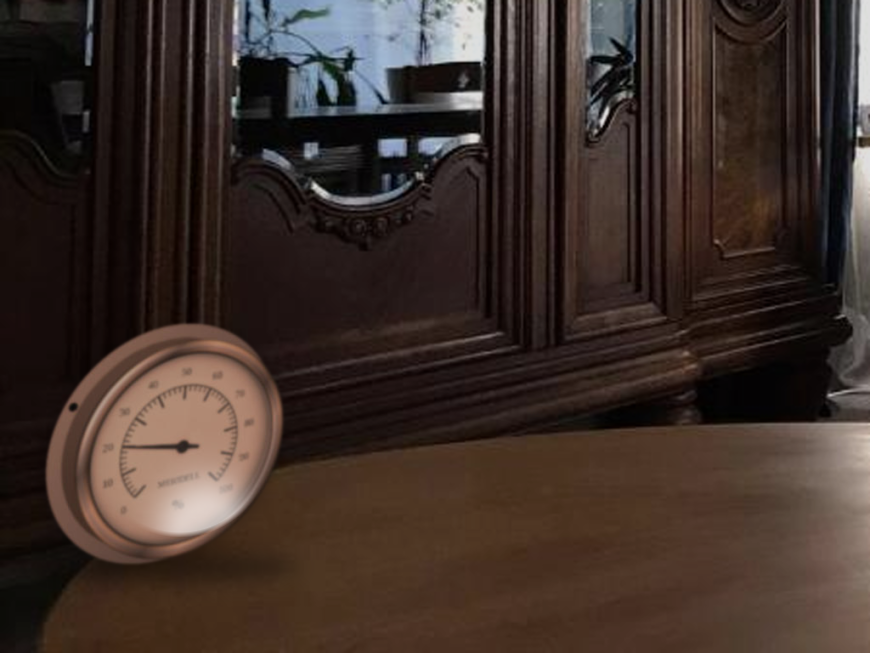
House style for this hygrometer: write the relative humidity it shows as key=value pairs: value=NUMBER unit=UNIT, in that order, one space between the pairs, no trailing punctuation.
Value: value=20 unit=%
